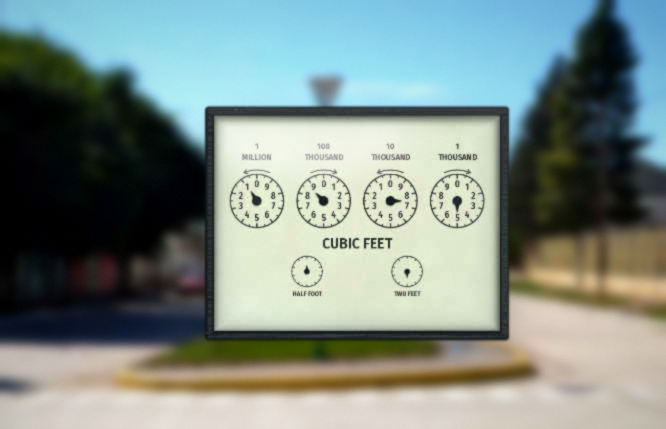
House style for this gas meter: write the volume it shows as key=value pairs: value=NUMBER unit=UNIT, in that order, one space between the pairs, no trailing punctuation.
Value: value=87500 unit=ft³
